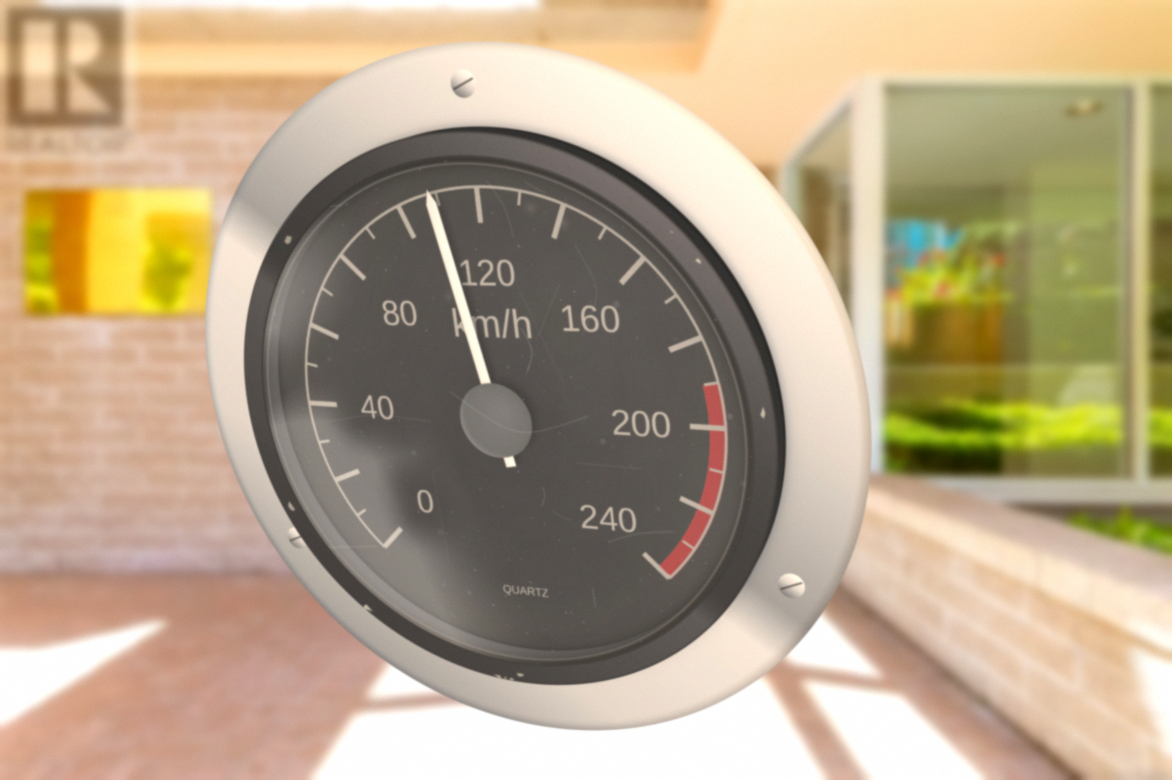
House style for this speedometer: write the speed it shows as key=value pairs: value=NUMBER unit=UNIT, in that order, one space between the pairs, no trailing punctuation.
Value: value=110 unit=km/h
